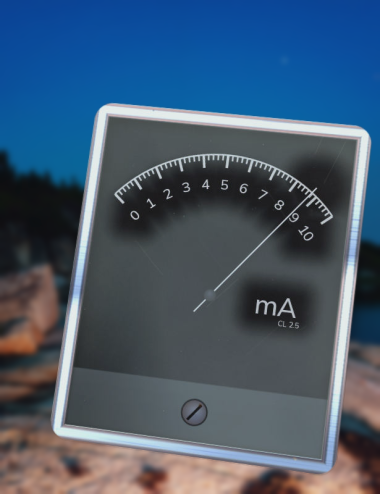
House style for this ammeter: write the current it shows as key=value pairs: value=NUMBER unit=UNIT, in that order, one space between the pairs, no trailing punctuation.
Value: value=8.8 unit=mA
